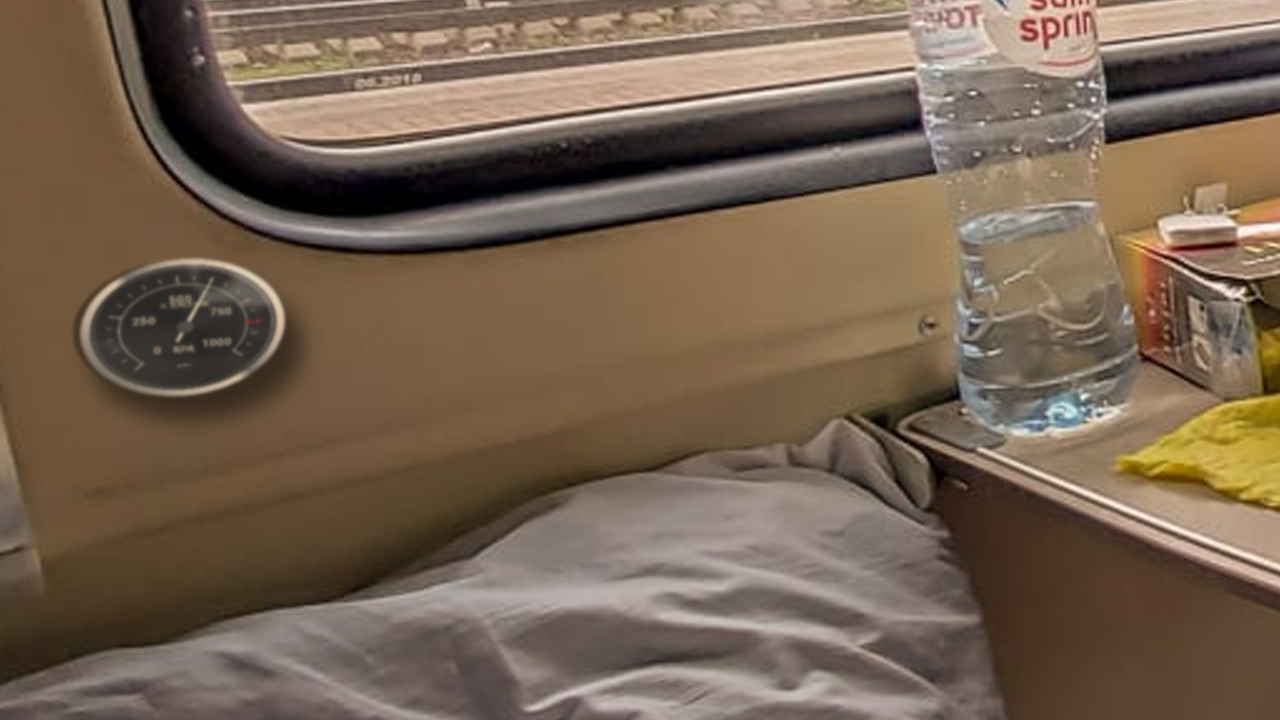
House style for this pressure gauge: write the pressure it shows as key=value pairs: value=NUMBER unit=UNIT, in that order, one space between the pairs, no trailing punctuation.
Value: value=600 unit=kPa
